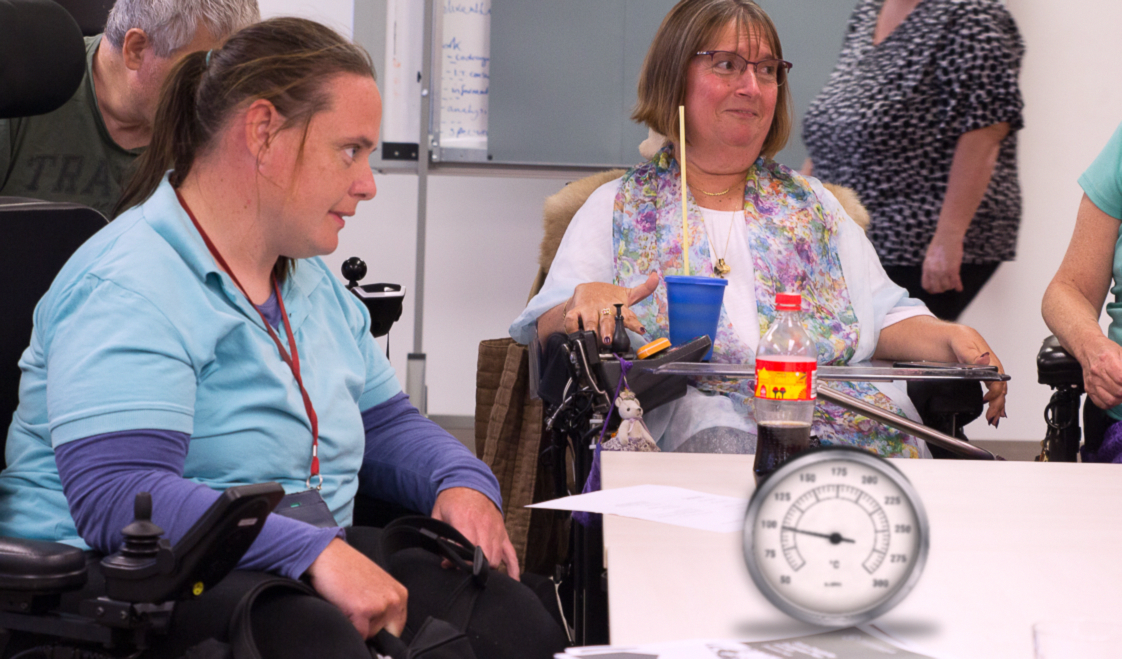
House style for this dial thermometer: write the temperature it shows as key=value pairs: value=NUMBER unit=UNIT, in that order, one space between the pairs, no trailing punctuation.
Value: value=100 unit=°C
